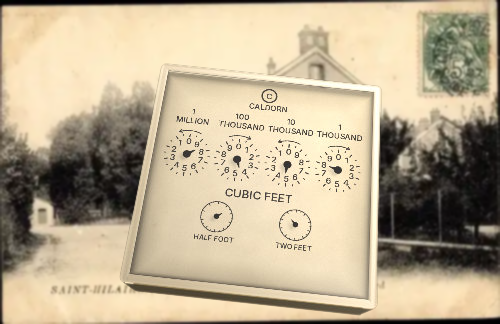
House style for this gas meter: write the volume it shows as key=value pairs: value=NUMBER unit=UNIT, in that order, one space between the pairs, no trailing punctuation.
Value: value=844800 unit=ft³
